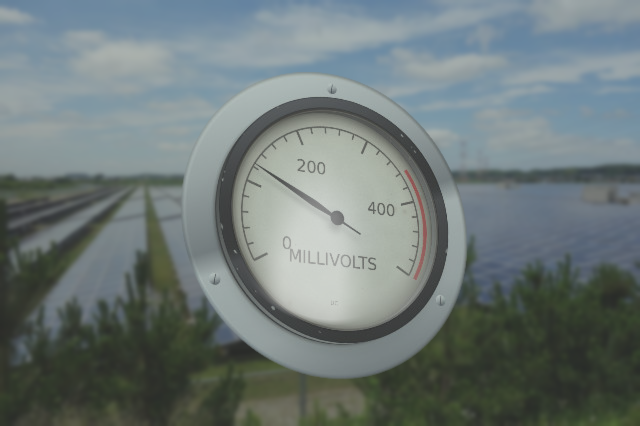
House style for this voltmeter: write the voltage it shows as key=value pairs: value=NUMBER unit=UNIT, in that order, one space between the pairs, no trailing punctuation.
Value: value=120 unit=mV
